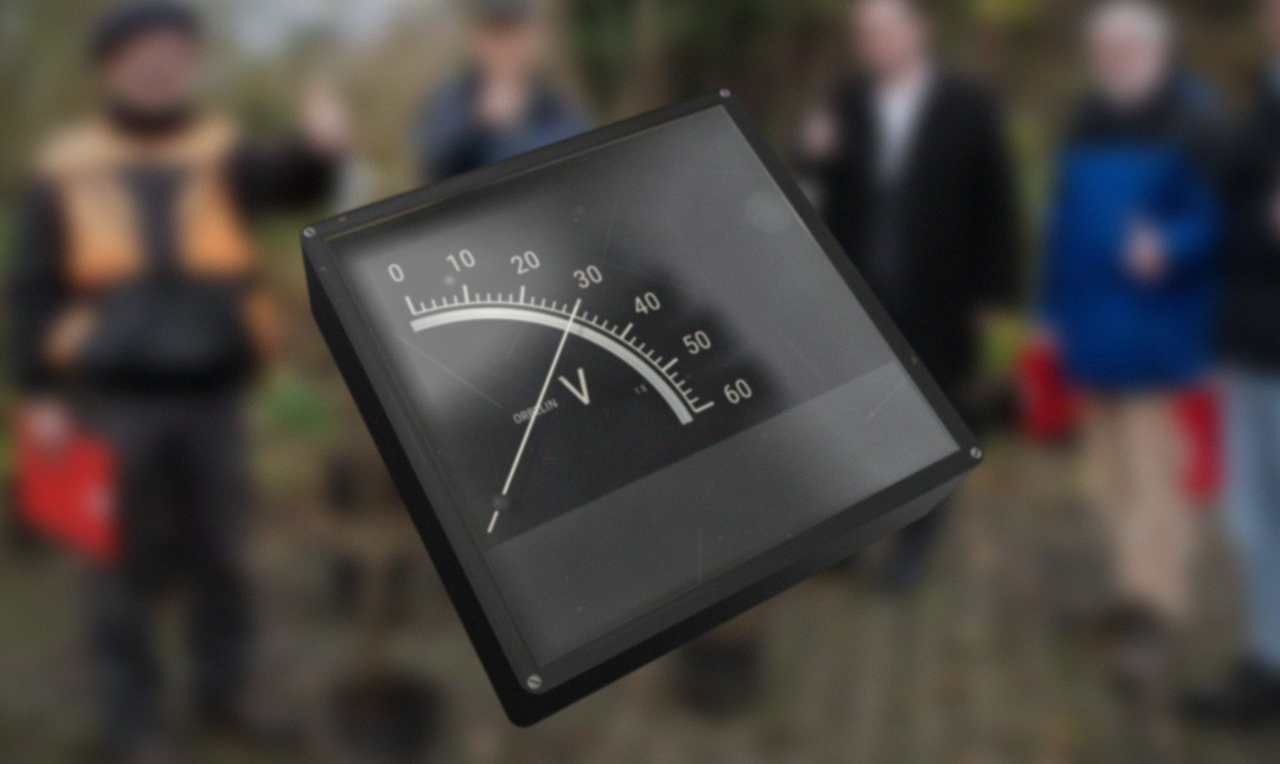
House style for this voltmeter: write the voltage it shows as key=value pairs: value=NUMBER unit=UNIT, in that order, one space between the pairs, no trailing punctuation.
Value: value=30 unit=V
